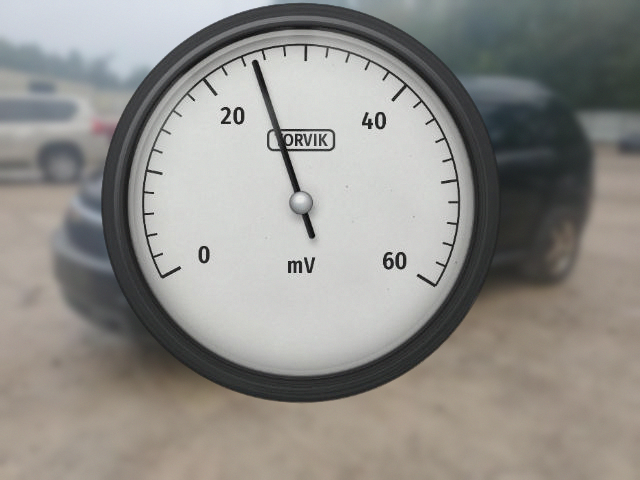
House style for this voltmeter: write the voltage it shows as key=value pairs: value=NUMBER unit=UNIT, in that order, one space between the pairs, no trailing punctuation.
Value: value=25 unit=mV
